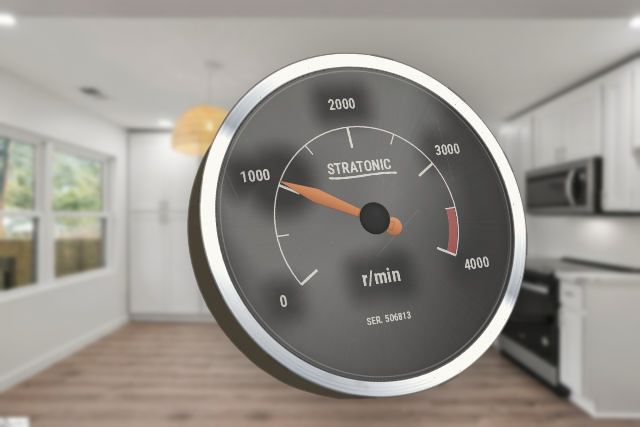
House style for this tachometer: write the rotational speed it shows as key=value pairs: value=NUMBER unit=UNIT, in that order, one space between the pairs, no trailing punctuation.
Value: value=1000 unit=rpm
